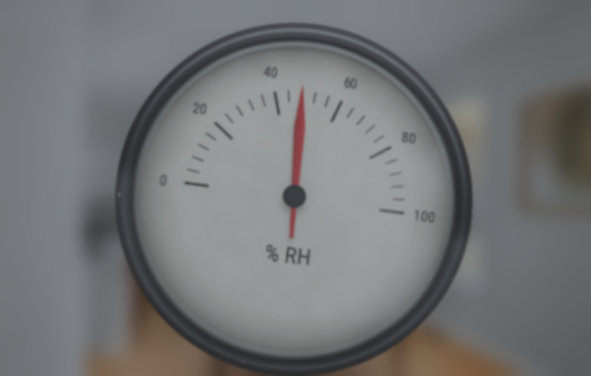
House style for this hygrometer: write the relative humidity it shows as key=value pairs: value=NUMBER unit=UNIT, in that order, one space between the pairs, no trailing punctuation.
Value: value=48 unit=%
